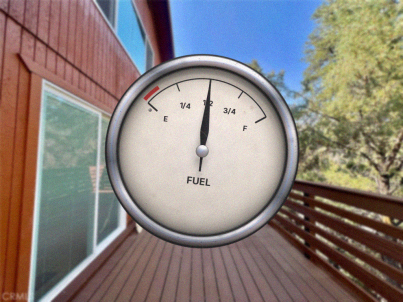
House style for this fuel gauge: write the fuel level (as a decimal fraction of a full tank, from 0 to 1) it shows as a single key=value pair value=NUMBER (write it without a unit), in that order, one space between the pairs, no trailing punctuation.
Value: value=0.5
